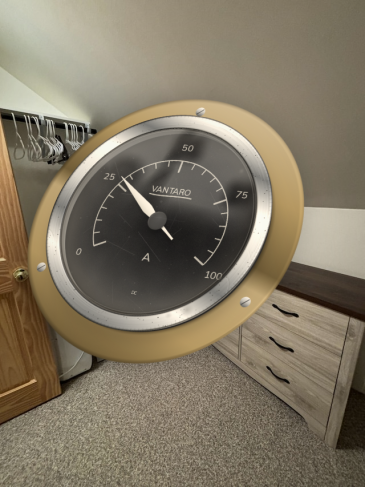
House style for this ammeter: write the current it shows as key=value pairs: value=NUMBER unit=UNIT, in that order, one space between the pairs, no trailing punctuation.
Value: value=27.5 unit=A
